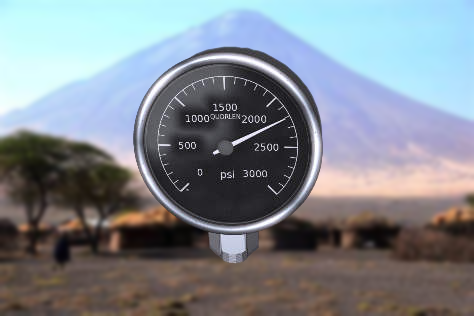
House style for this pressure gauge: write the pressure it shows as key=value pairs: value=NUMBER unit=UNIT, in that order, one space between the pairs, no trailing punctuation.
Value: value=2200 unit=psi
